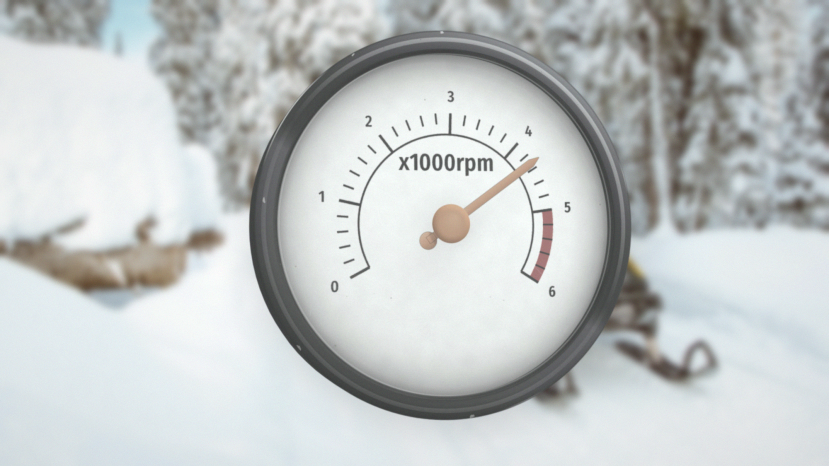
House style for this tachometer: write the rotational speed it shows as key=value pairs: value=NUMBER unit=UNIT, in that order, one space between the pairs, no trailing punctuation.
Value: value=4300 unit=rpm
